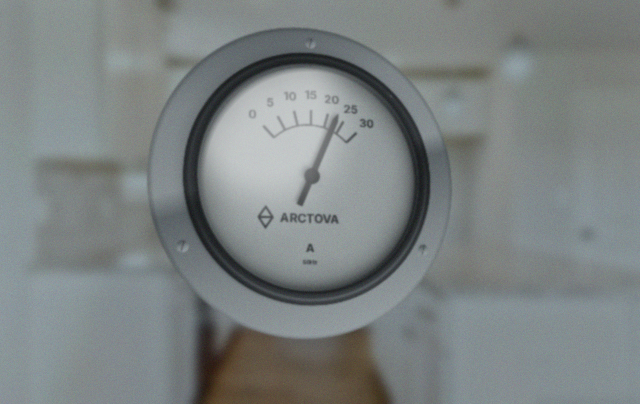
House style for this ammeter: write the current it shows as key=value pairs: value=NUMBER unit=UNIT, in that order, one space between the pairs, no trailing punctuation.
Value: value=22.5 unit=A
